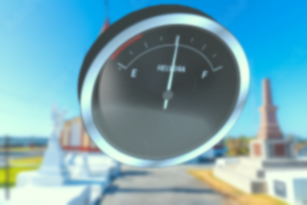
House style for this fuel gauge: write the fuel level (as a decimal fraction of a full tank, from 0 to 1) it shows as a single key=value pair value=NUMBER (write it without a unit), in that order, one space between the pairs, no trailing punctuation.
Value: value=0.5
